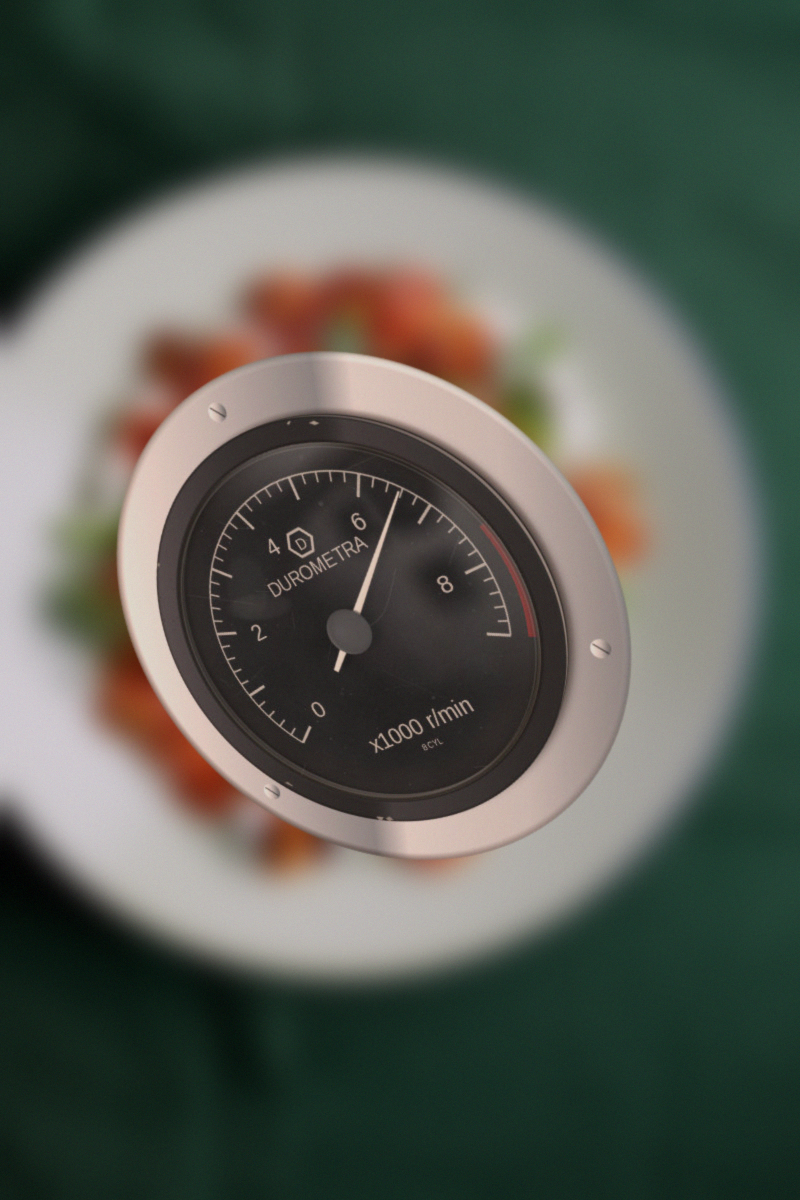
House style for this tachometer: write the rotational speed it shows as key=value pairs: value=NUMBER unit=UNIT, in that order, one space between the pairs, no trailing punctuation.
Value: value=6600 unit=rpm
